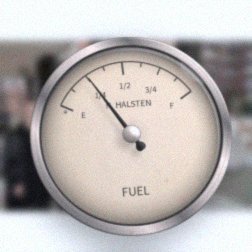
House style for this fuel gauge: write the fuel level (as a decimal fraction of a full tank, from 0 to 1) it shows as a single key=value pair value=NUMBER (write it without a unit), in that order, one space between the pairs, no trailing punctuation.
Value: value=0.25
